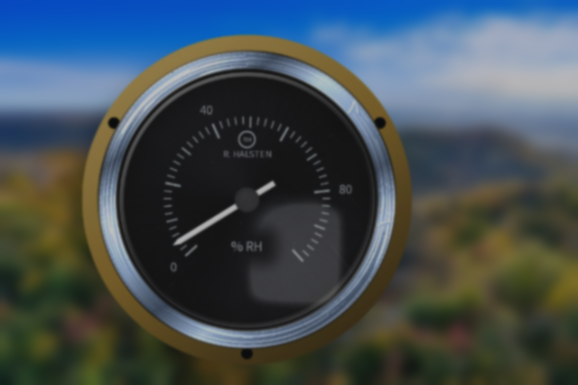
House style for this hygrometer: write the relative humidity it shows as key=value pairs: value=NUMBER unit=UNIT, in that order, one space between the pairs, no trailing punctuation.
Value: value=4 unit=%
